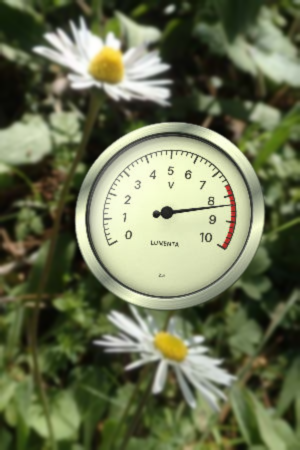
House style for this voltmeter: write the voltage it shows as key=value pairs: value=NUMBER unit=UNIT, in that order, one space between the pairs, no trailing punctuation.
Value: value=8.4 unit=V
